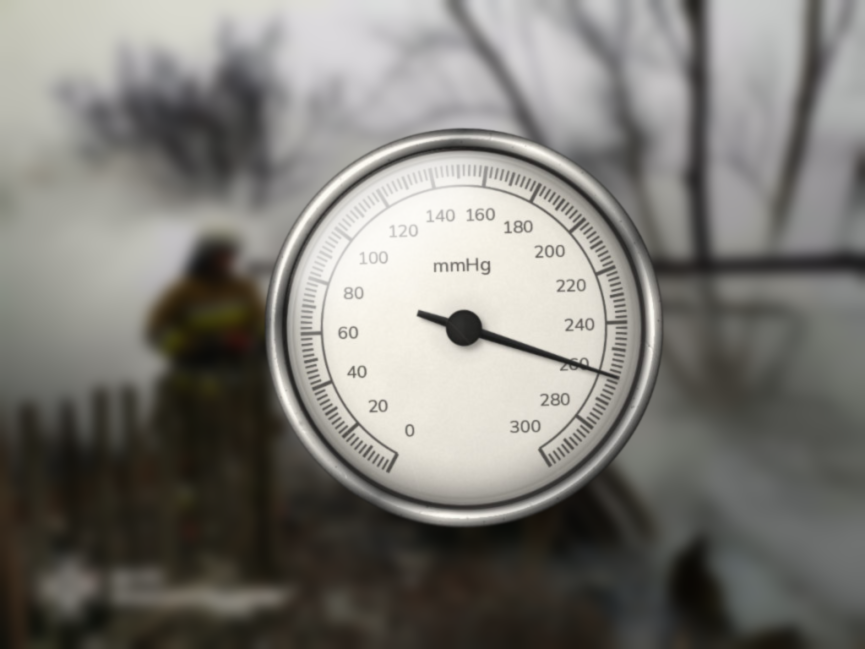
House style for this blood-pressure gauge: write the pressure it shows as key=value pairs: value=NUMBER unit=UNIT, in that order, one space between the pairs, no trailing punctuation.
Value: value=260 unit=mmHg
